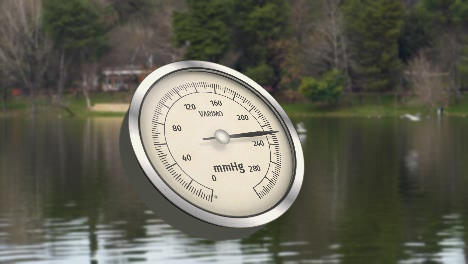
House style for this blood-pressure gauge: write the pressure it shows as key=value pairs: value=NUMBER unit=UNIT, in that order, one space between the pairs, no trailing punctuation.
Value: value=230 unit=mmHg
